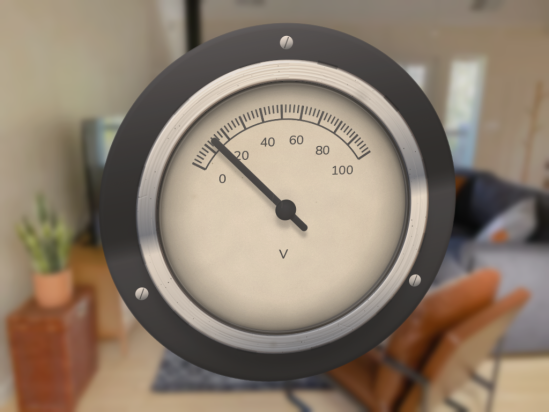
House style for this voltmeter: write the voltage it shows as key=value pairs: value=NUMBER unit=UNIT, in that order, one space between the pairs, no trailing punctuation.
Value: value=14 unit=V
